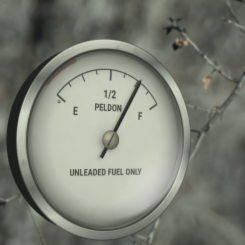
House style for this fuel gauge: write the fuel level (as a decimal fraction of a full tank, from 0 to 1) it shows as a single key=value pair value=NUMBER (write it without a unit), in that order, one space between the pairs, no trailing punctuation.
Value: value=0.75
